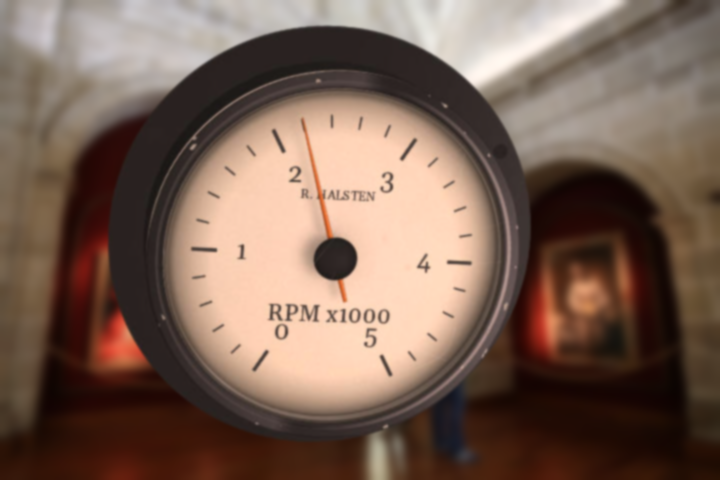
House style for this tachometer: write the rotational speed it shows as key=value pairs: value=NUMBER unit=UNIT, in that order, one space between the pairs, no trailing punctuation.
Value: value=2200 unit=rpm
